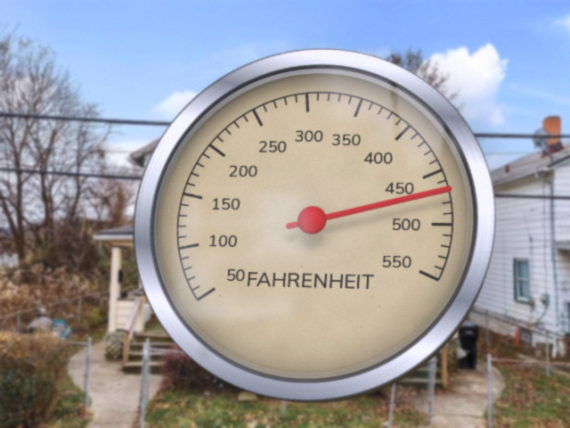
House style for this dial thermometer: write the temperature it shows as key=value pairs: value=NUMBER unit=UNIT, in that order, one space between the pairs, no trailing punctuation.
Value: value=470 unit=°F
